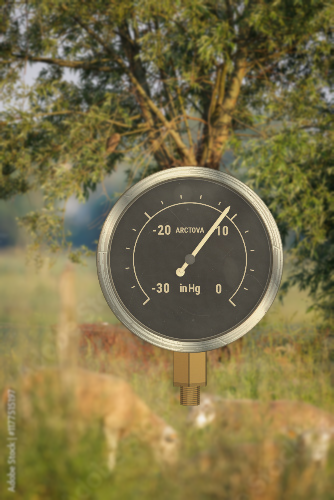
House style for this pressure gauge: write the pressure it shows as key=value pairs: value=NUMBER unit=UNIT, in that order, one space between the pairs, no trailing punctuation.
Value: value=-11 unit=inHg
